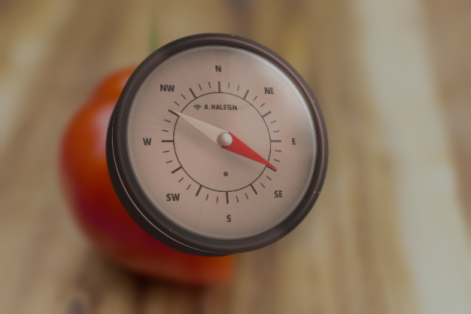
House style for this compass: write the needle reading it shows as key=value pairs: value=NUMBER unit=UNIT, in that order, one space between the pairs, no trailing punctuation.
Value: value=120 unit=°
